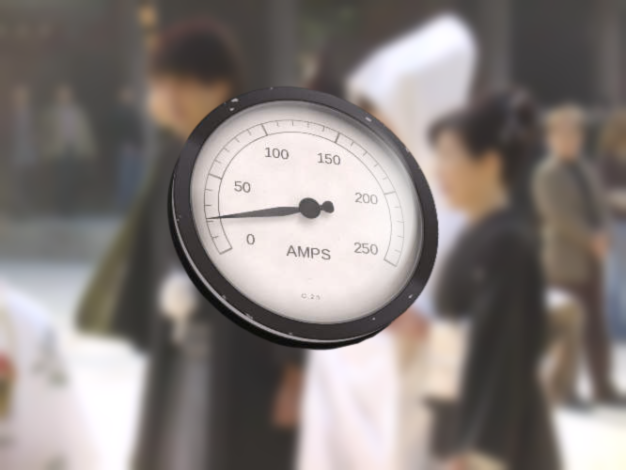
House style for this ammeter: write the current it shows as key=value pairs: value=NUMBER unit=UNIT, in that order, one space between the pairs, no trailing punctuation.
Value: value=20 unit=A
